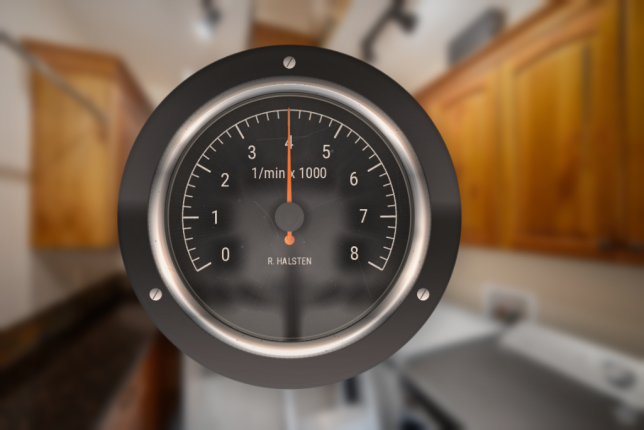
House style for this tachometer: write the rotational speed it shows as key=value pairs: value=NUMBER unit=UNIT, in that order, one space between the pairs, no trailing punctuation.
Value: value=4000 unit=rpm
